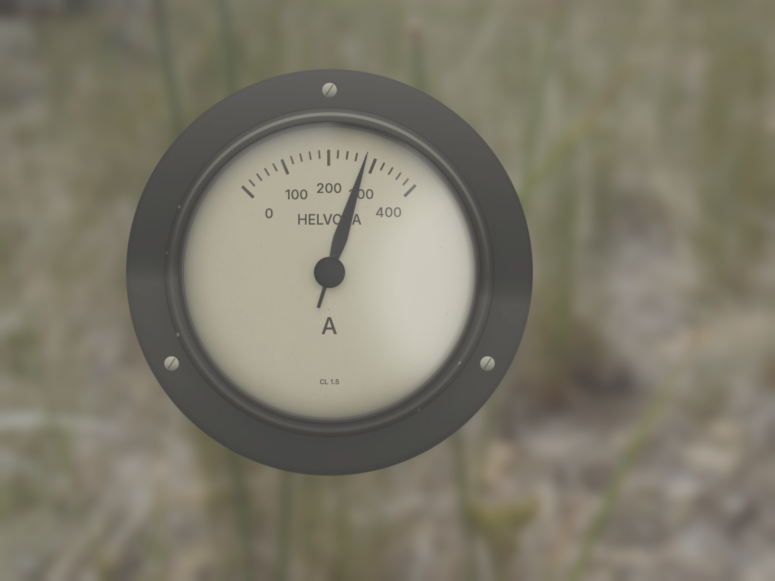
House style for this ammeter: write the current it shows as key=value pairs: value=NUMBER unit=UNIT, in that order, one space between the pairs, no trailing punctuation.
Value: value=280 unit=A
